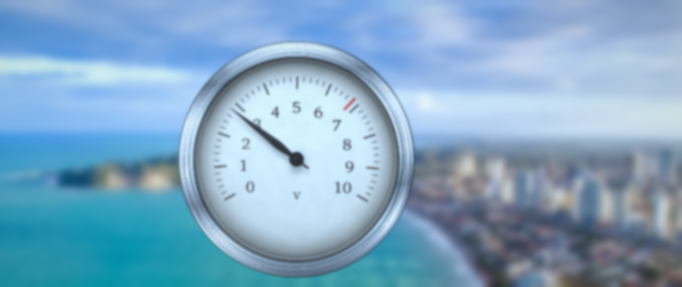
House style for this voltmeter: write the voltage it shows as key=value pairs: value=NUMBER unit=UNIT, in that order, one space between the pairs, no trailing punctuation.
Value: value=2.8 unit=V
